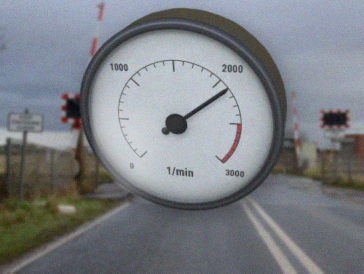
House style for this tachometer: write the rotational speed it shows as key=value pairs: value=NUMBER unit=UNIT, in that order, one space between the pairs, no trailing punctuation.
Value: value=2100 unit=rpm
